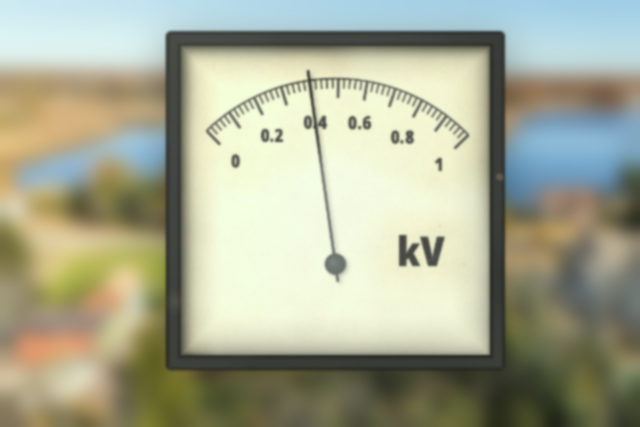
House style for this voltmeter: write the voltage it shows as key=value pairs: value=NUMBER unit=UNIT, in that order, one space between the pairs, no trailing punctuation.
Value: value=0.4 unit=kV
